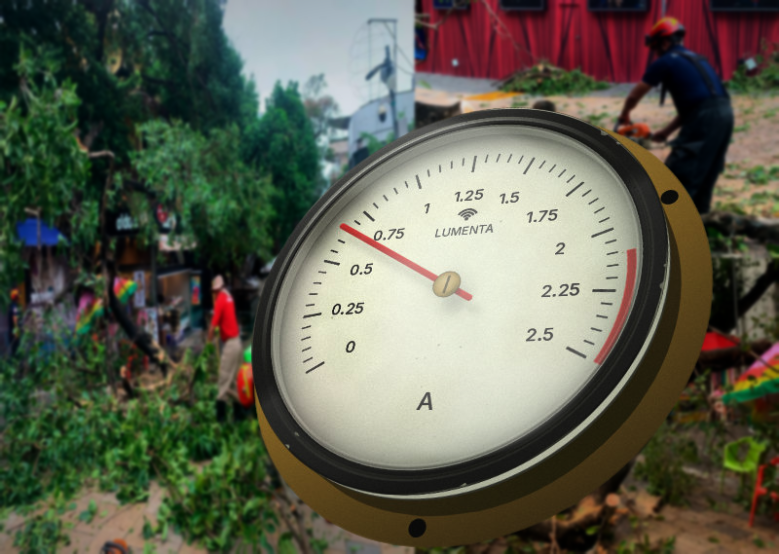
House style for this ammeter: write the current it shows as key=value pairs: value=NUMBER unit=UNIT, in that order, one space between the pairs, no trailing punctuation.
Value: value=0.65 unit=A
